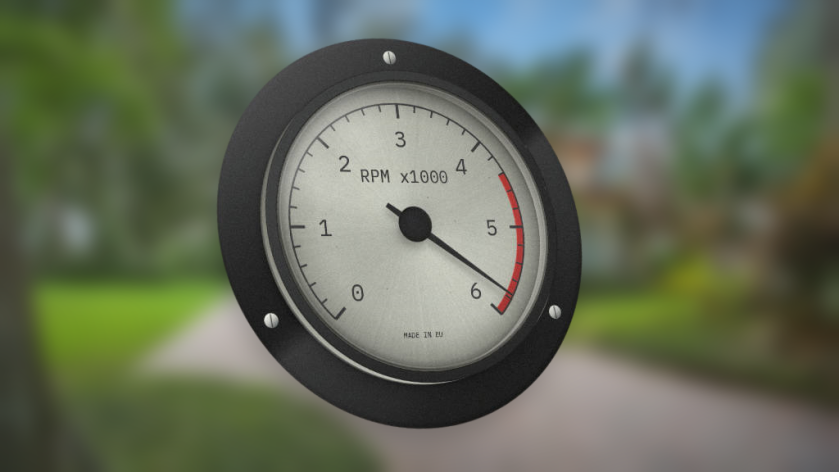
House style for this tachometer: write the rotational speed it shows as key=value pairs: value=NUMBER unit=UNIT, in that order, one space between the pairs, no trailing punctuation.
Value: value=5800 unit=rpm
